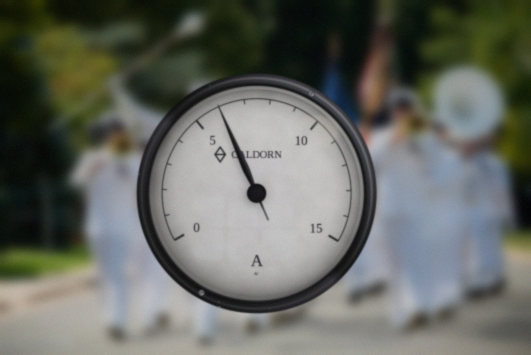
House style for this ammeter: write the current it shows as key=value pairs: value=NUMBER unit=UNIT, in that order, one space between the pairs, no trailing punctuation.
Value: value=6 unit=A
